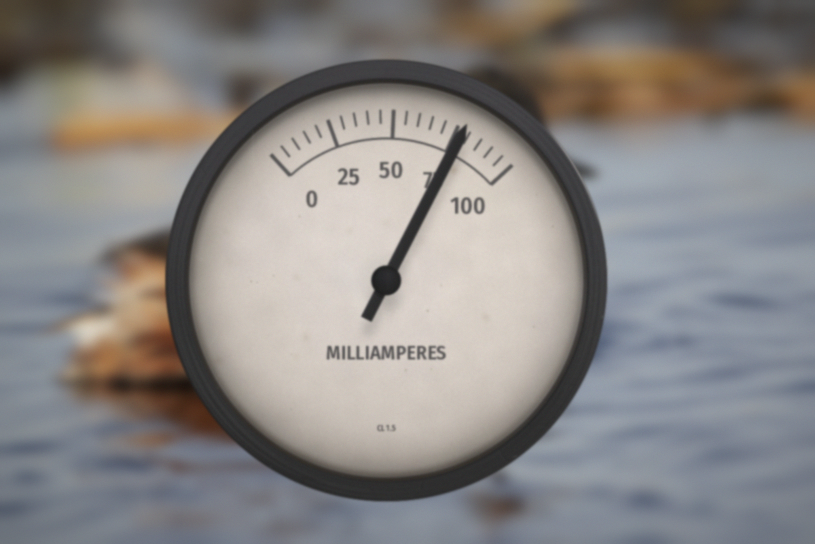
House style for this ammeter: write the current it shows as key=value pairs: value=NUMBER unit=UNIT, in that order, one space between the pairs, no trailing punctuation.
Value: value=77.5 unit=mA
